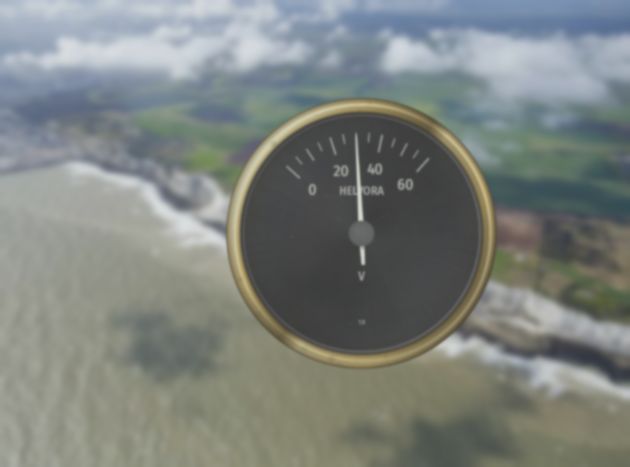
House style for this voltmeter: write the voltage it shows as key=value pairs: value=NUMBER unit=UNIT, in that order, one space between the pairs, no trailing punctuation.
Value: value=30 unit=V
